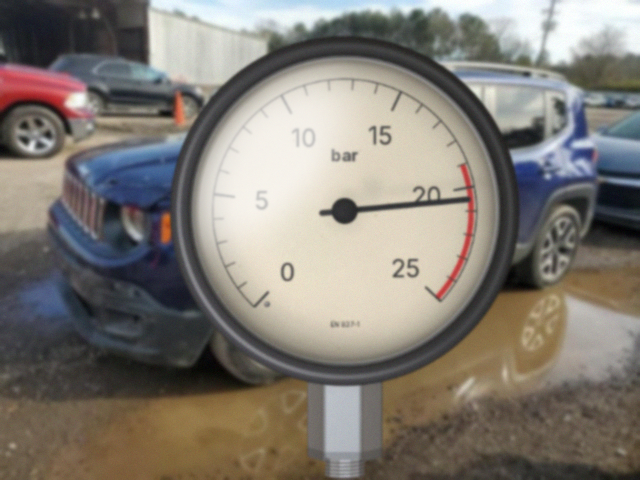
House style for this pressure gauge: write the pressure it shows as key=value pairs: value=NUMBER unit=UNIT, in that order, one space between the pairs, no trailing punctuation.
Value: value=20.5 unit=bar
